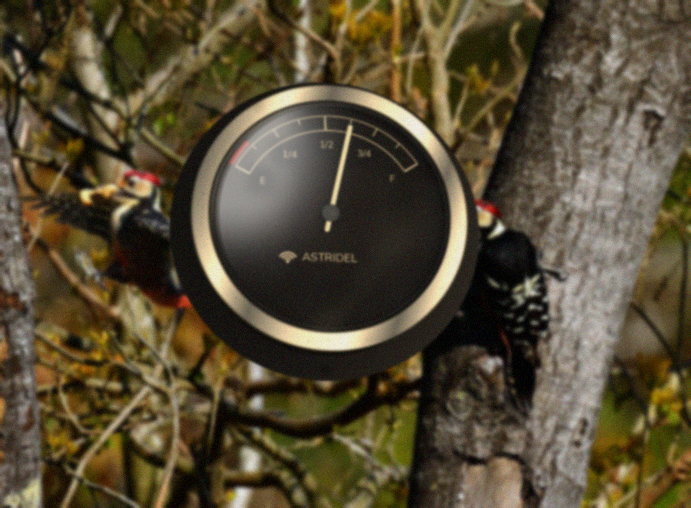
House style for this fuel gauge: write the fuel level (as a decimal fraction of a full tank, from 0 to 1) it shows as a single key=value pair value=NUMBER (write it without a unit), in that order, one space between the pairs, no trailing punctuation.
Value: value=0.625
